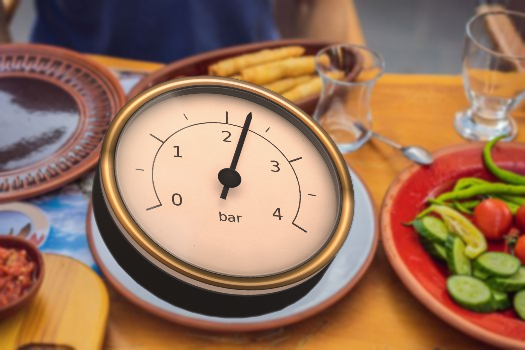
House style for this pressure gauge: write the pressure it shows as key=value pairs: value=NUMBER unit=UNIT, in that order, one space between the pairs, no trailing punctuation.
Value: value=2.25 unit=bar
